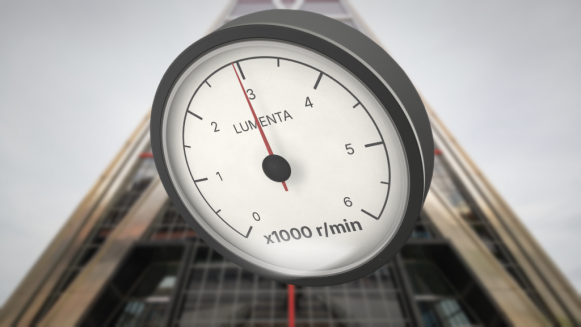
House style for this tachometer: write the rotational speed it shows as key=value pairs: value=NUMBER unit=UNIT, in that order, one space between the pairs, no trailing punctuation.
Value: value=3000 unit=rpm
